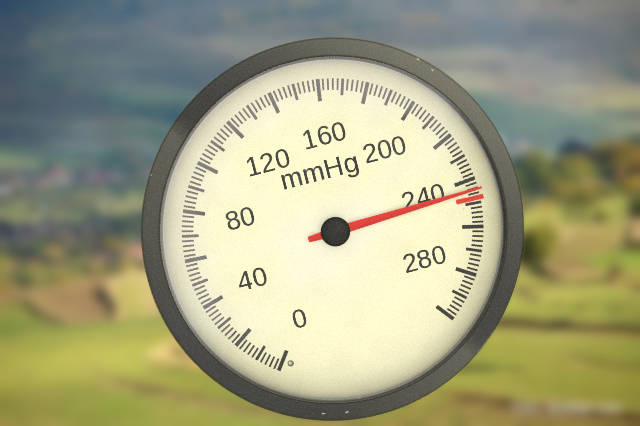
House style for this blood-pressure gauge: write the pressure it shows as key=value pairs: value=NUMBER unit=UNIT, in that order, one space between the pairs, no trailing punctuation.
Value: value=244 unit=mmHg
